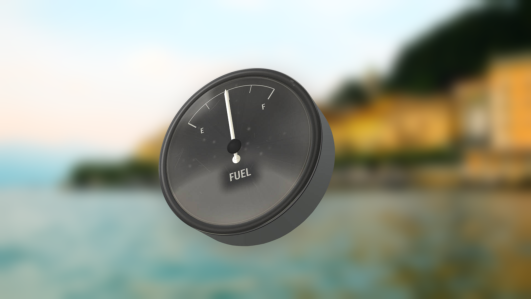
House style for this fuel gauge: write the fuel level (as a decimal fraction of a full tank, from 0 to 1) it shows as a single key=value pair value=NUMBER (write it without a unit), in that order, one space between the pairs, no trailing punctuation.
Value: value=0.5
